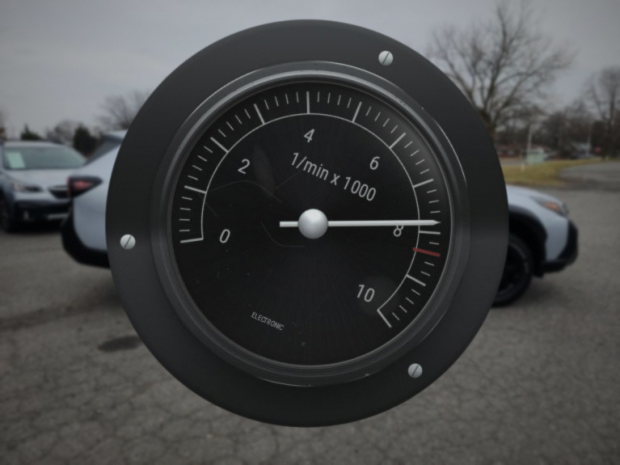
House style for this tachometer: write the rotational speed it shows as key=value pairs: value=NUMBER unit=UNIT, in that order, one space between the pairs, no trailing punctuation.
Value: value=7800 unit=rpm
